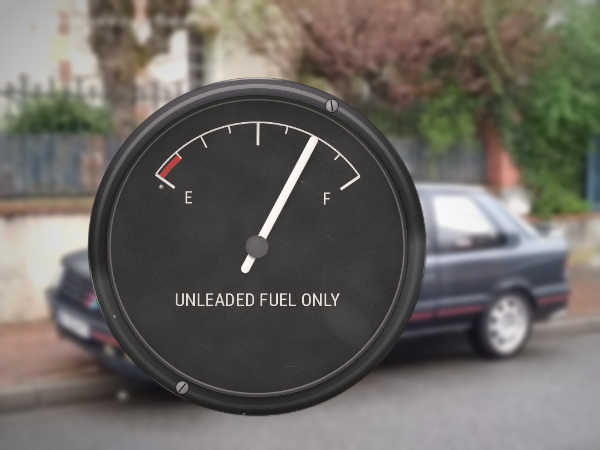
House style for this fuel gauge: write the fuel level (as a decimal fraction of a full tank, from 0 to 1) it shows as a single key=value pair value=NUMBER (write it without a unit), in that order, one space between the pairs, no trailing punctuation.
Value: value=0.75
